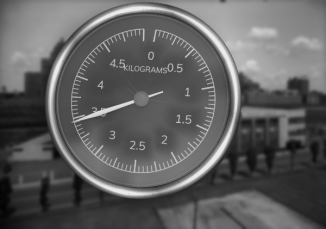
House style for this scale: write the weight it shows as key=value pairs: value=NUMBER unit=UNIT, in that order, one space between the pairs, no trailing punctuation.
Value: value=3.45 unit=kg
